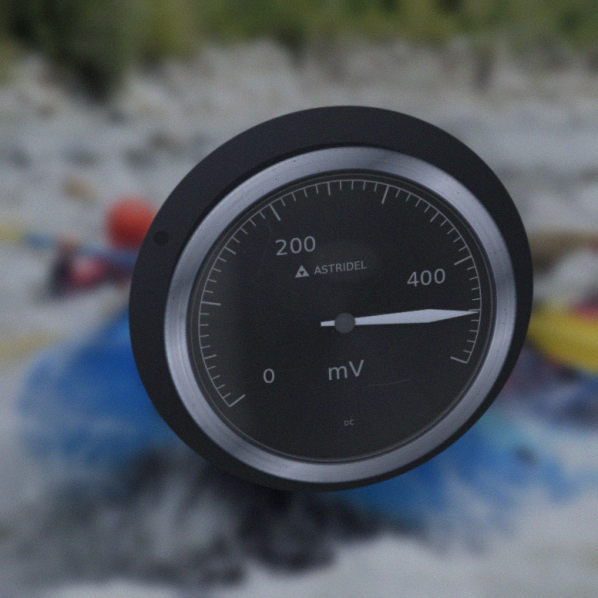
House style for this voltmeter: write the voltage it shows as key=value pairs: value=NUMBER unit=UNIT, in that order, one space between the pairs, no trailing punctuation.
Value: value=450 unit=mV
